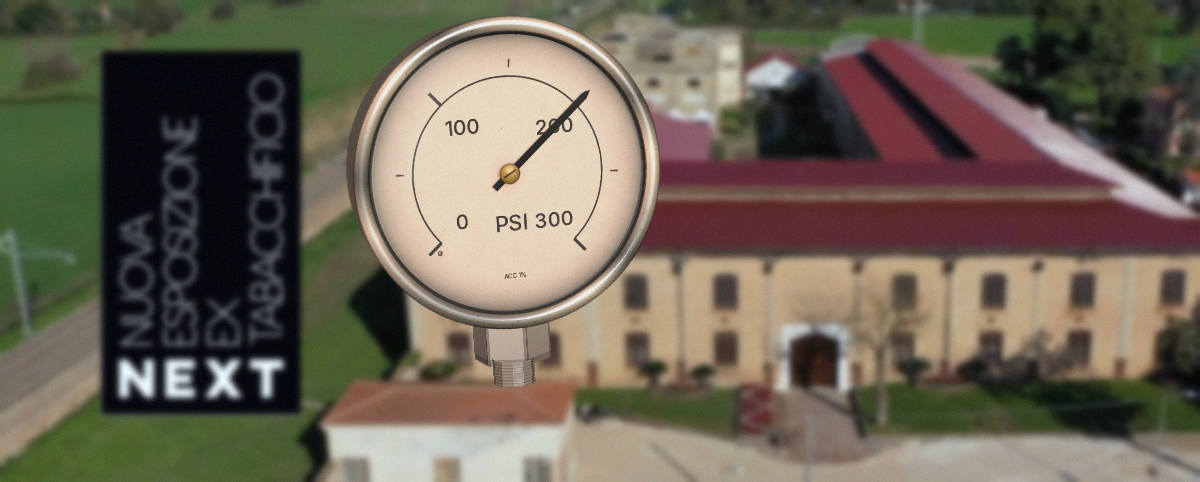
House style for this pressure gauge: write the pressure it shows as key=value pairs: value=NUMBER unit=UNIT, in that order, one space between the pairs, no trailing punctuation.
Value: value=200 unit=psi
